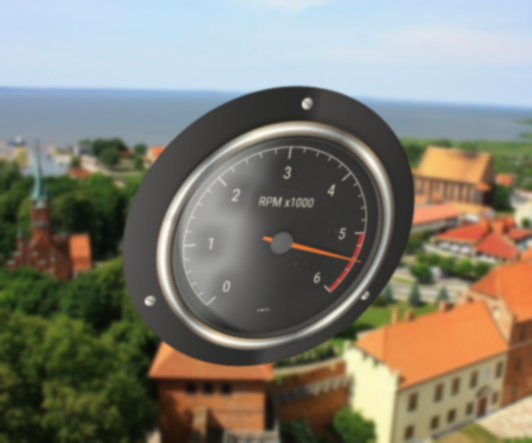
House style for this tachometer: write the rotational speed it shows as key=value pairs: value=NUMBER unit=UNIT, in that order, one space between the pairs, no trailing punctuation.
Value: value=5400 unit=rpm
